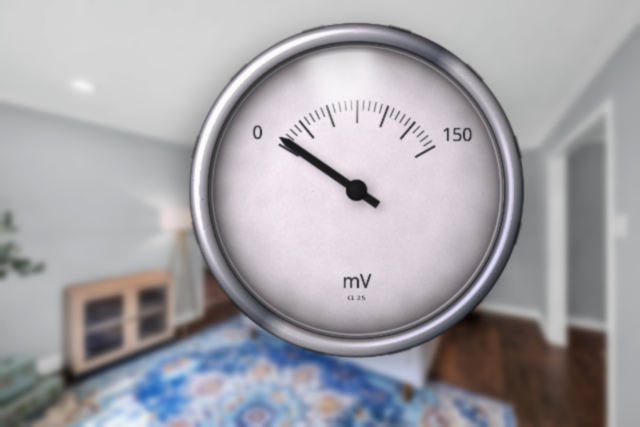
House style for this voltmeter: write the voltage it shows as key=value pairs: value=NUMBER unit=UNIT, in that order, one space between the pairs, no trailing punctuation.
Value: value=5 unit=mV
